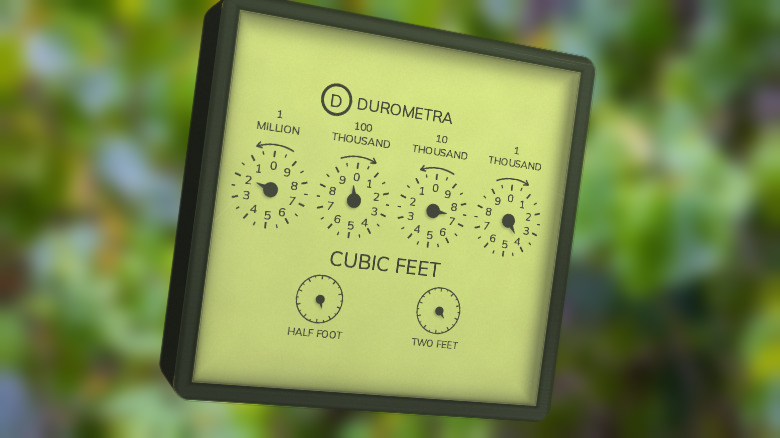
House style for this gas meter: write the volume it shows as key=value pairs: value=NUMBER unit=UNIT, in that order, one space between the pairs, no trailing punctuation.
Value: value=197400 unit=ft³
